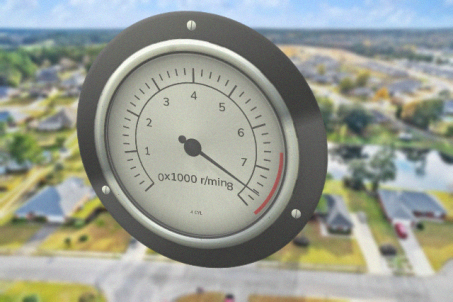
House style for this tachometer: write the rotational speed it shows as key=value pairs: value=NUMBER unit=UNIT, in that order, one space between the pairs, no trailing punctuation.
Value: value=7600 unit=rpm
